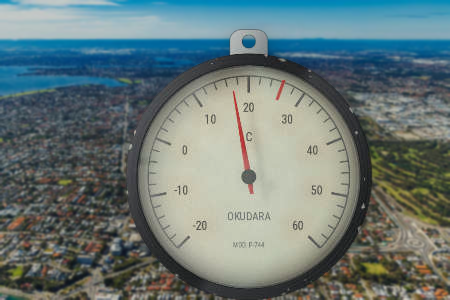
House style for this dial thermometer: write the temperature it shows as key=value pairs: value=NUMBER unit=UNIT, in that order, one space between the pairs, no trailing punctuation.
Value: value=17 unit=°C
